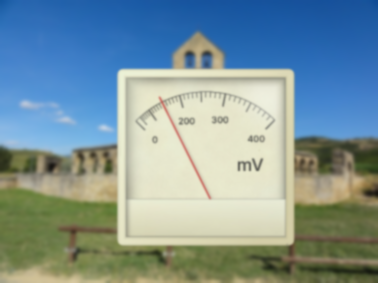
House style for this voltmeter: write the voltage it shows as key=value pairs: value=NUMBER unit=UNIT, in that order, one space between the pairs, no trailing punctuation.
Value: value=150 unit=mV
